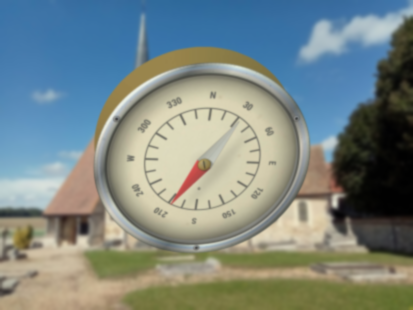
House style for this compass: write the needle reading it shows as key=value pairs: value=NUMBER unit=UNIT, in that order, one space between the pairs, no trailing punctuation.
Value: value=210 unit=°
